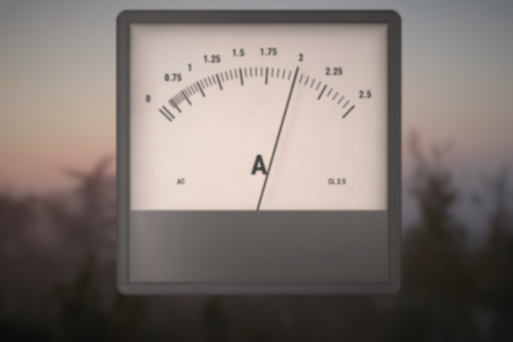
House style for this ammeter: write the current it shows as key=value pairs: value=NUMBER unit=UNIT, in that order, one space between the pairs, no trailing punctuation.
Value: value=2 unit=A
